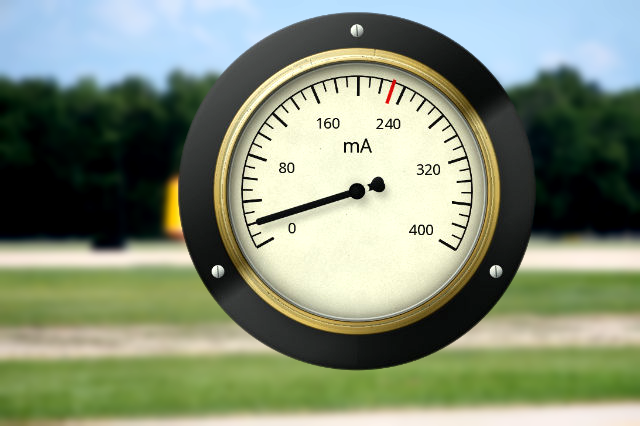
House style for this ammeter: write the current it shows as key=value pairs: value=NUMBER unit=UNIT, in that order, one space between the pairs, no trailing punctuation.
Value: value=20 unit=mA
